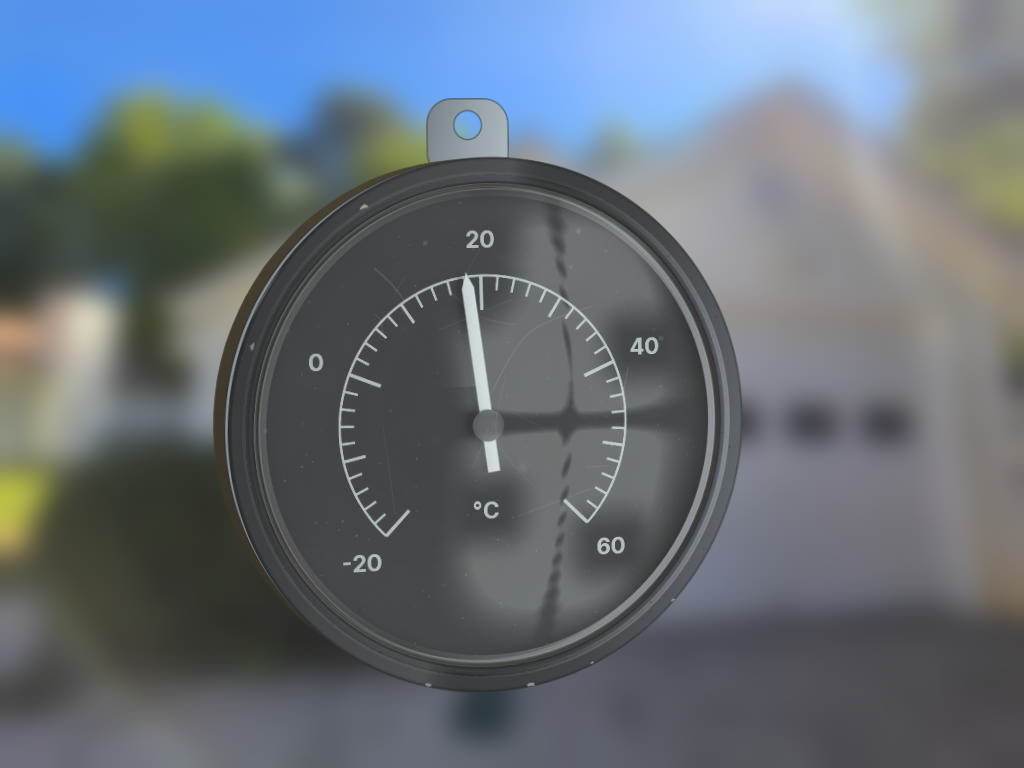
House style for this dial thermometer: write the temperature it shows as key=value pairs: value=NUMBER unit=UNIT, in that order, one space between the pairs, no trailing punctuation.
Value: value=18 unit=°C
